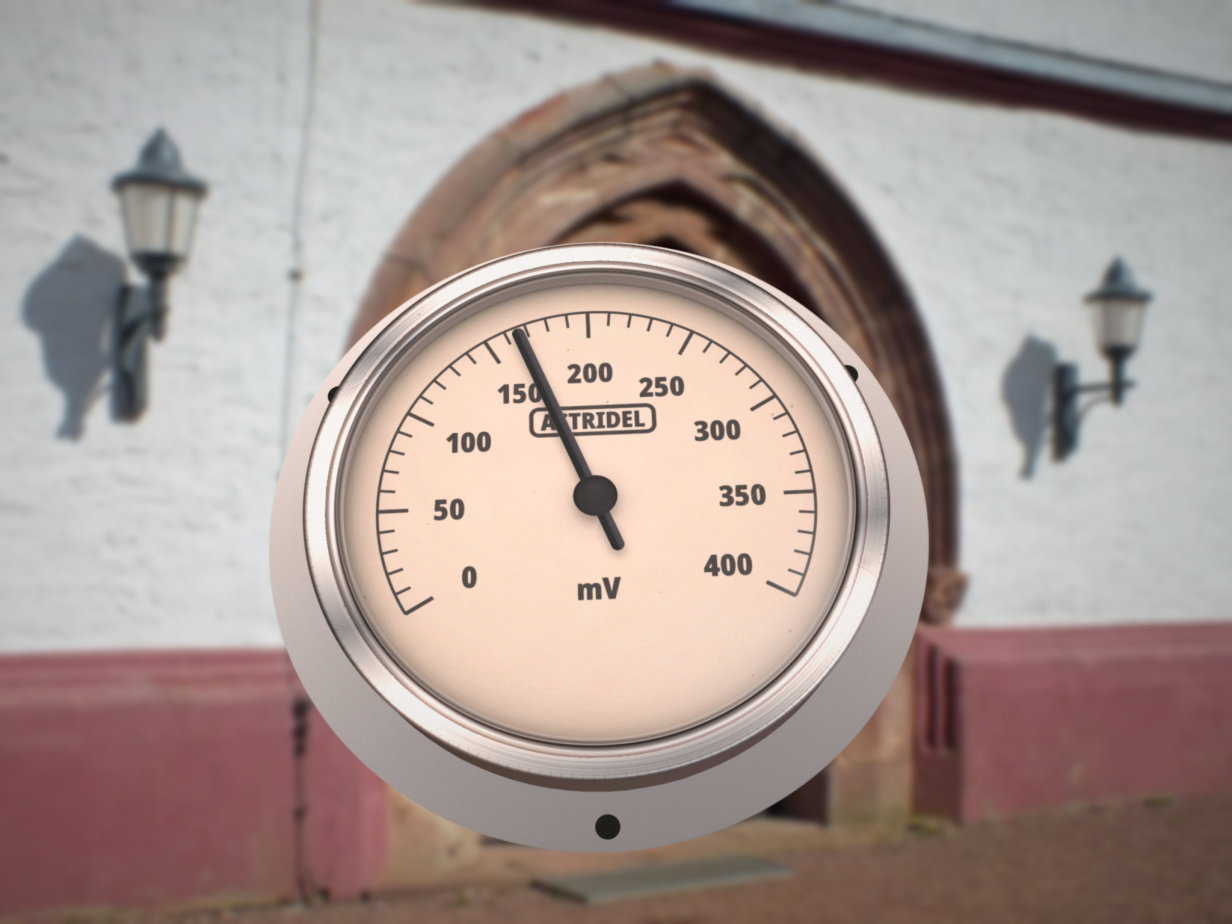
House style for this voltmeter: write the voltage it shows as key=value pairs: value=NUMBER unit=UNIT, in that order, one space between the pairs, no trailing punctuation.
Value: value=165 unit=mV
